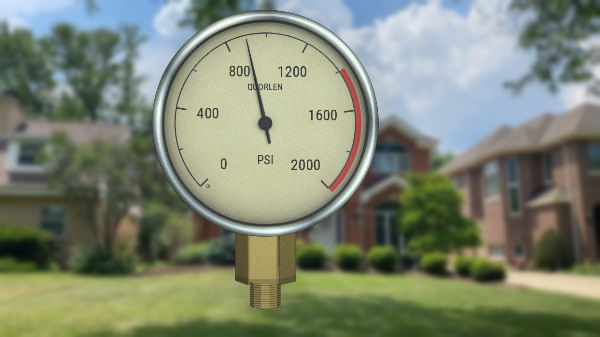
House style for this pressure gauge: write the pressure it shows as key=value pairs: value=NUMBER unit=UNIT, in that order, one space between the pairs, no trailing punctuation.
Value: value=900 unit=psi
